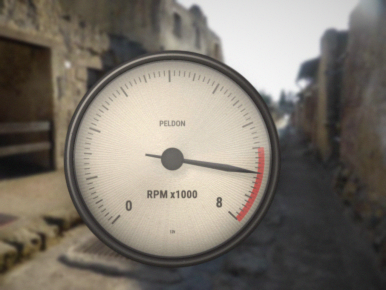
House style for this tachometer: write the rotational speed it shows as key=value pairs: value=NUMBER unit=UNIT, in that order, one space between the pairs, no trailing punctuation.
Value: value=7000 unit=rpm
